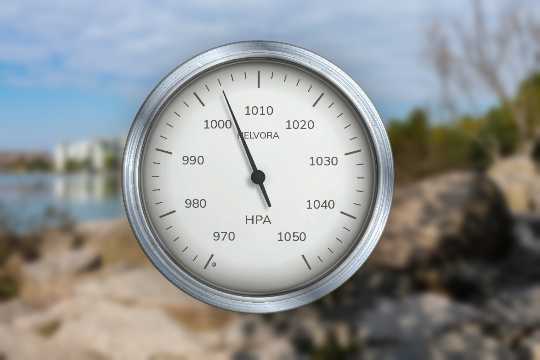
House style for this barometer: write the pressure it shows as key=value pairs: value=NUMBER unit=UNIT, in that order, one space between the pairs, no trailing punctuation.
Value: value=1004 unit=hPa
